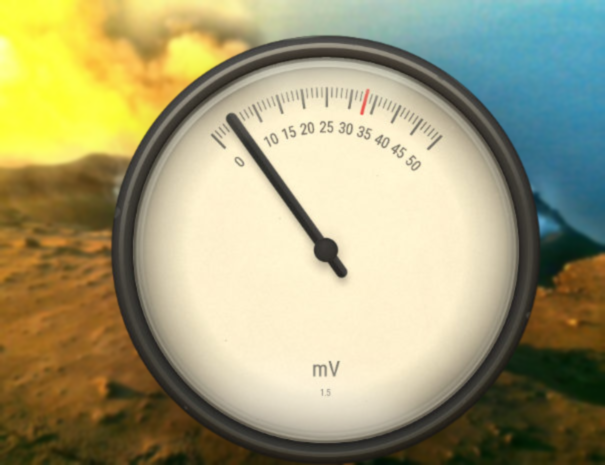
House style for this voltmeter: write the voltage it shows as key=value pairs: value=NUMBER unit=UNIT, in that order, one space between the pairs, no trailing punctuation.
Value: value=5 unit=mV
